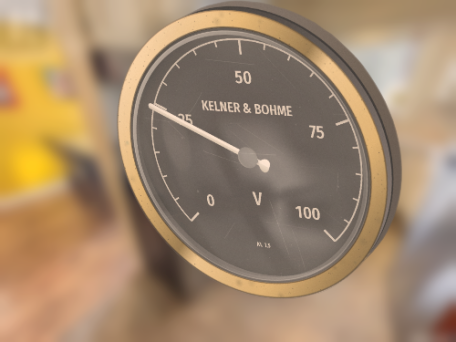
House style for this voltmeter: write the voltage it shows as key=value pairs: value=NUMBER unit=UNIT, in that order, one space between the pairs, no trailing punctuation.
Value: value=25 unit=V
